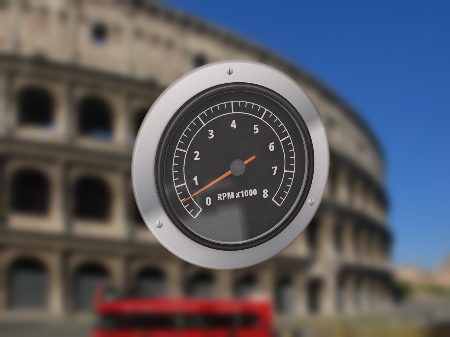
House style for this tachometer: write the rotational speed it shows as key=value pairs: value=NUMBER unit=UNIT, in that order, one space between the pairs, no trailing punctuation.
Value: value=600 unit=rpm
